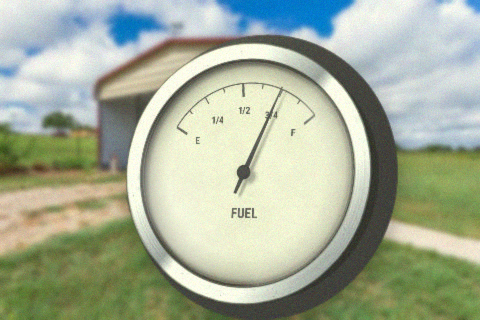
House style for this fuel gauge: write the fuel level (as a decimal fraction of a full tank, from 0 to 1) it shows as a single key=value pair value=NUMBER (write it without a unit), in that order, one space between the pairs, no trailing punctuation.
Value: value=0.75
